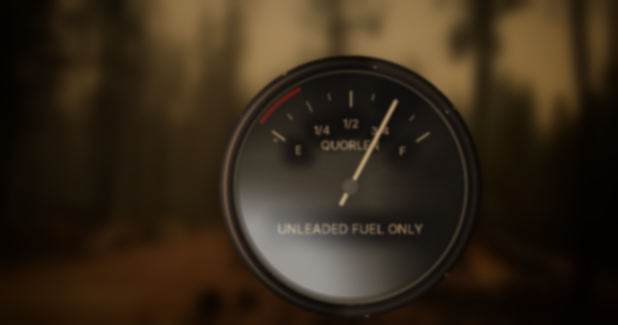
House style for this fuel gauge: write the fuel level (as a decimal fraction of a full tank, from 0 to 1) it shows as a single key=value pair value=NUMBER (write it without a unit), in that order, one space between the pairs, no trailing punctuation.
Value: value=0.75
